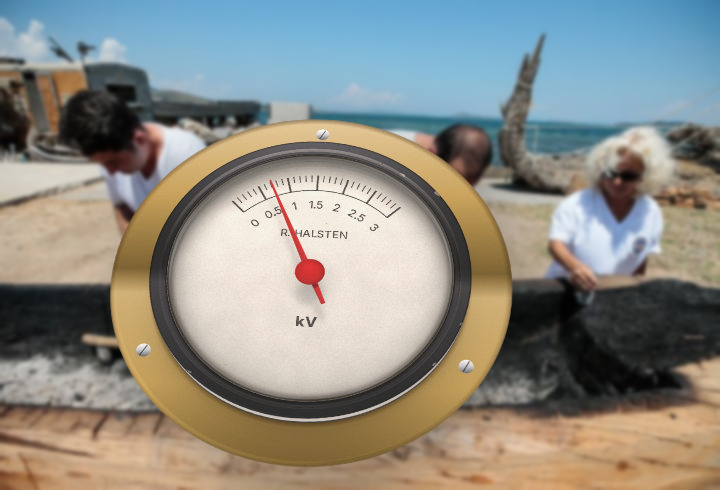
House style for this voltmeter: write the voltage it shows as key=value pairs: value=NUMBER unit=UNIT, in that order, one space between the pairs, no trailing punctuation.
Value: value=0.7 unit=kV
